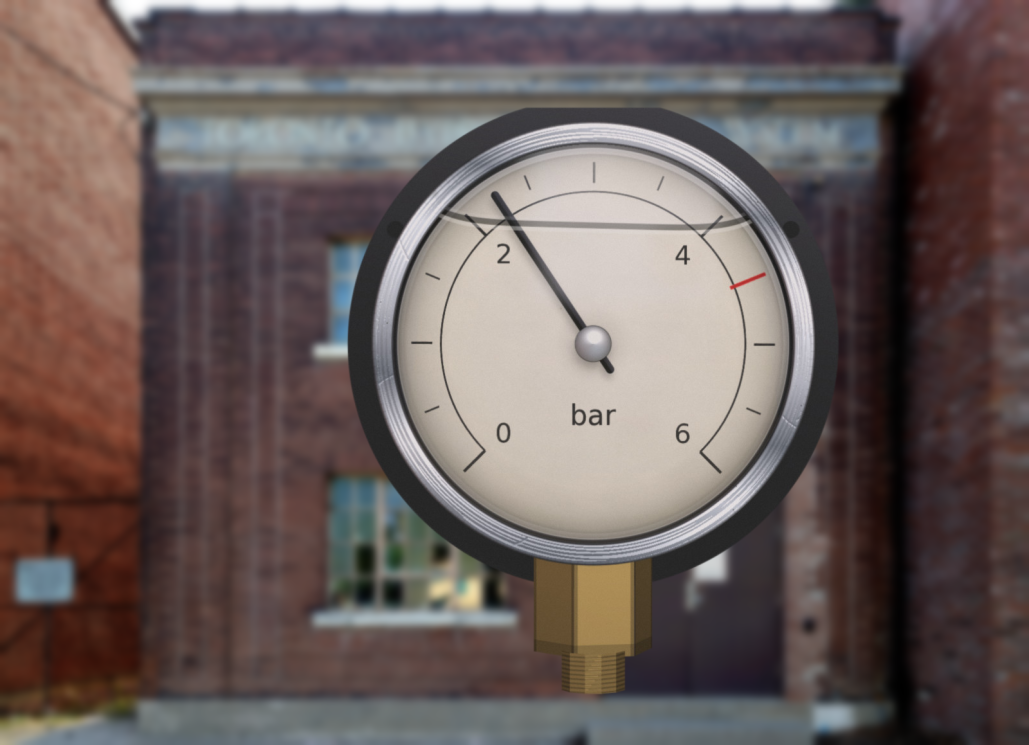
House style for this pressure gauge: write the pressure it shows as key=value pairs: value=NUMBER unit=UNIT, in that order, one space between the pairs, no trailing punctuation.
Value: value=2.25 unit=bar
